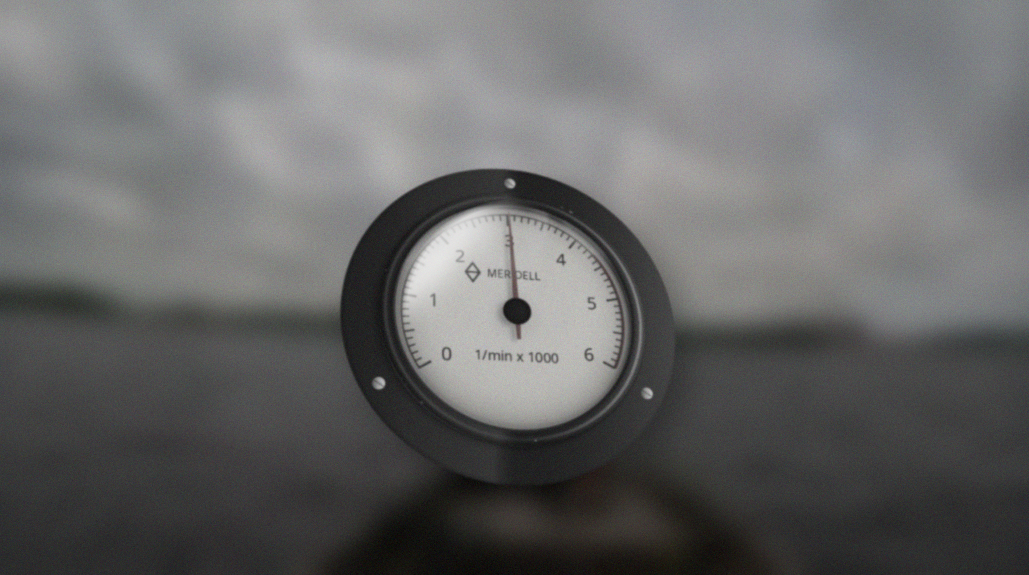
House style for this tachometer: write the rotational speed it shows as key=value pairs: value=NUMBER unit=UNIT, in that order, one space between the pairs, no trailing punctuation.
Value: value=3000 unit=rpm
